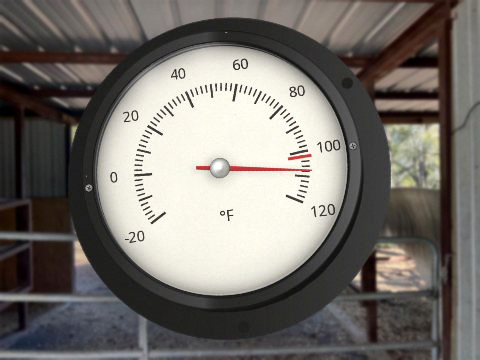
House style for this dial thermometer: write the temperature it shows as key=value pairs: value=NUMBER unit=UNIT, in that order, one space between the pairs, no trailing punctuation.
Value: value=108 unit=°F
